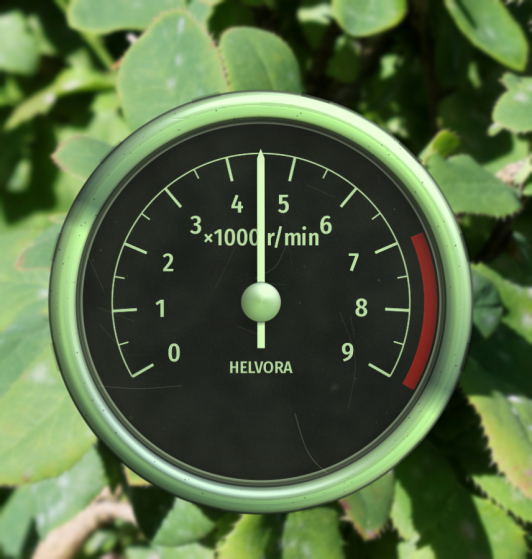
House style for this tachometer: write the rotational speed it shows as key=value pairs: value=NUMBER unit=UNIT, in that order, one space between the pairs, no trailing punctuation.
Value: value=4500 unit=rpm
